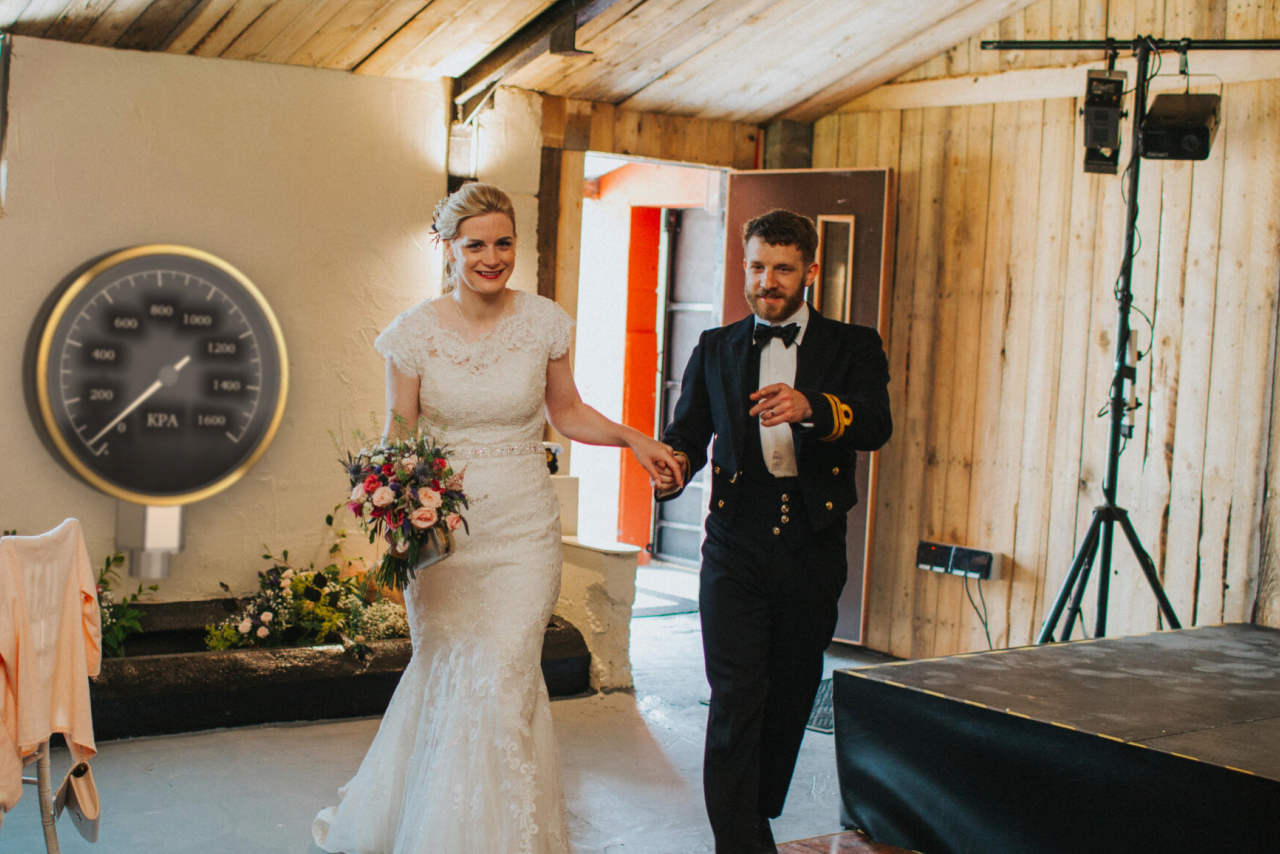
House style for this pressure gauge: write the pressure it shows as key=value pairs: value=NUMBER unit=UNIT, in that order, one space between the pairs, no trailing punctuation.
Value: value=50 unit=kPa
